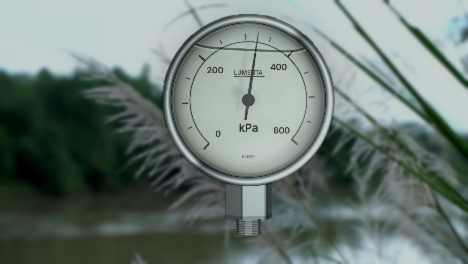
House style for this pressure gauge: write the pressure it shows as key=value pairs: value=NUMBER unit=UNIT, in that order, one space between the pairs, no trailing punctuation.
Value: value=325 unit=kPa
